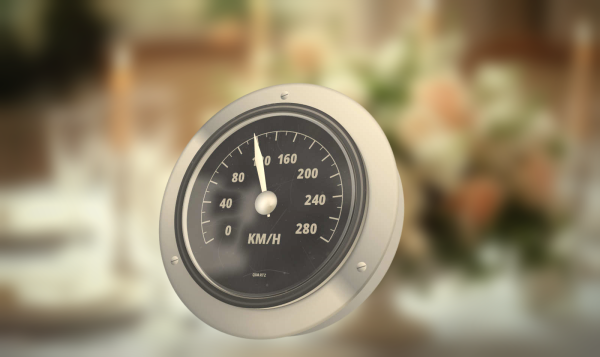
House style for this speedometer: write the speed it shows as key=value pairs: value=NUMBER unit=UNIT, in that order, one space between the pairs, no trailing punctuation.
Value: value=120 unit=km/h
